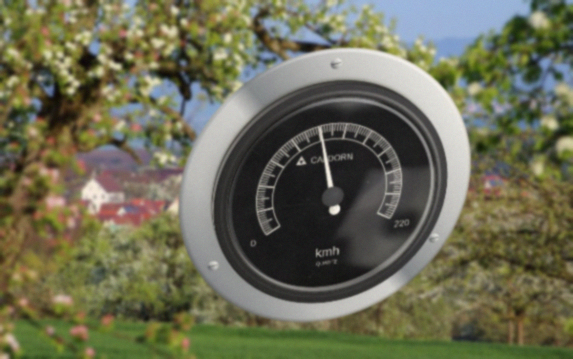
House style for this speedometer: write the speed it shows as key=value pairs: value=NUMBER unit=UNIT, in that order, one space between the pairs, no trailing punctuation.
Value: value=100 unit=km/h
